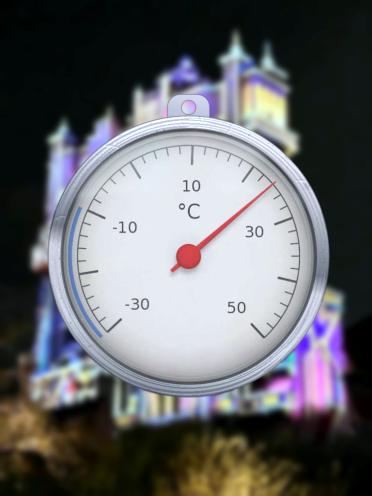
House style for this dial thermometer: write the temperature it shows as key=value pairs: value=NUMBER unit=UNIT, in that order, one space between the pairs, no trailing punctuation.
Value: value=24 unit=°C
